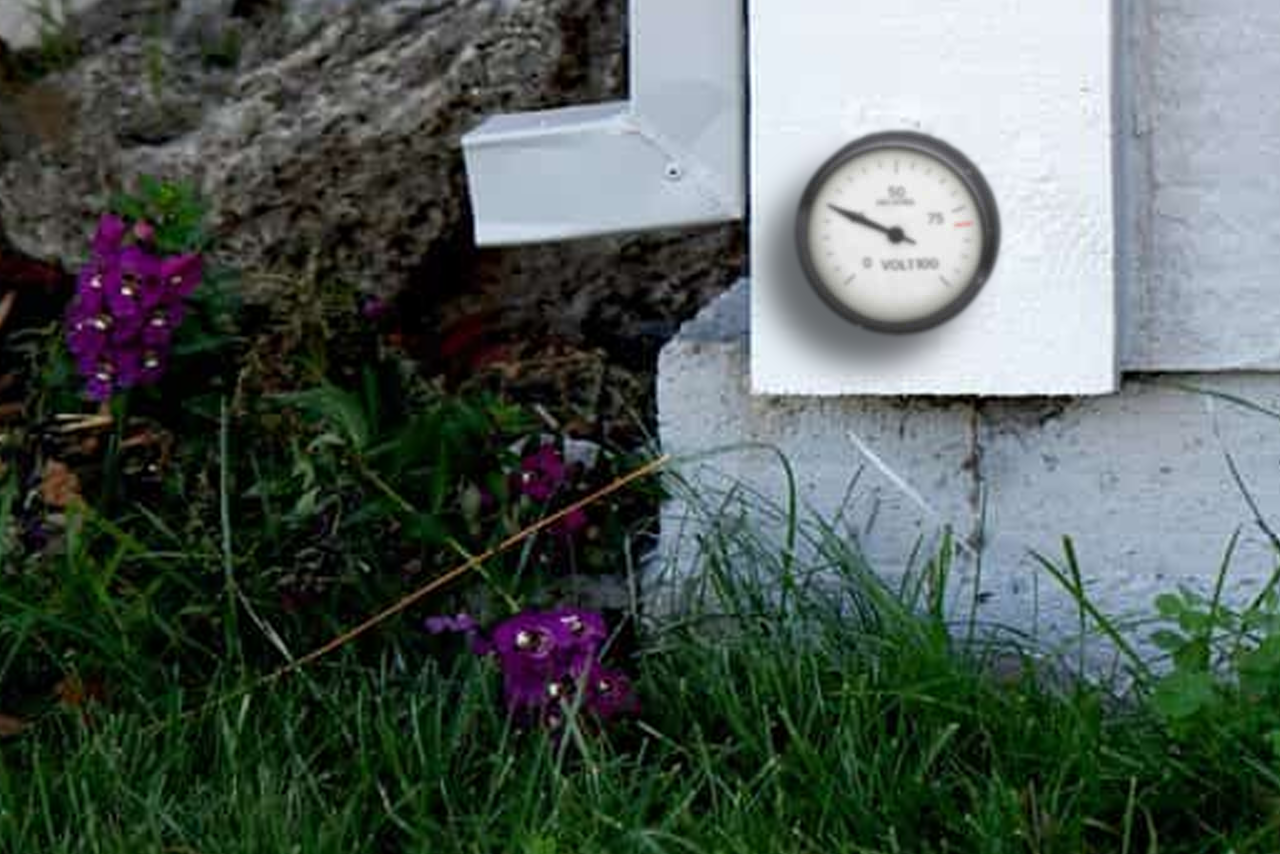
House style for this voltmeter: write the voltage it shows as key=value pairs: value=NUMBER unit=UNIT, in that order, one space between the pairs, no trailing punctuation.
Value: value=25 unit=V
